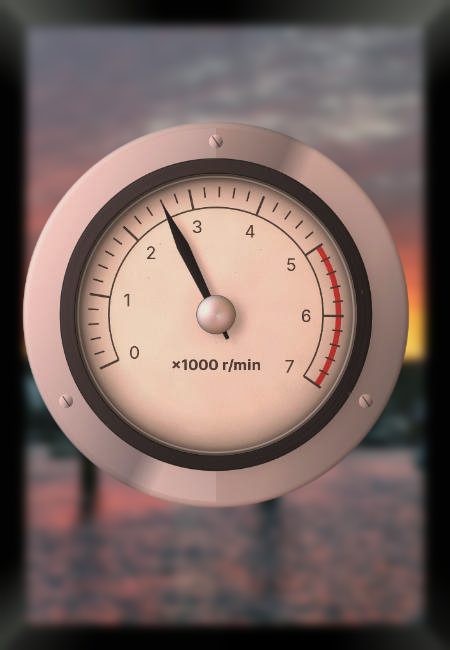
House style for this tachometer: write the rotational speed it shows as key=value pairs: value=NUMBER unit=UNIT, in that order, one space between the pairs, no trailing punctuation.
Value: value=2600 unit=rpm
